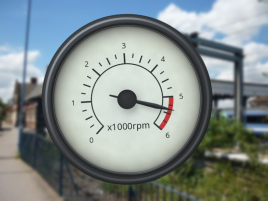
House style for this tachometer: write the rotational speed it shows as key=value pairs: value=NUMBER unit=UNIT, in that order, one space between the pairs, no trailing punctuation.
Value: value=5375 unit=rpm
